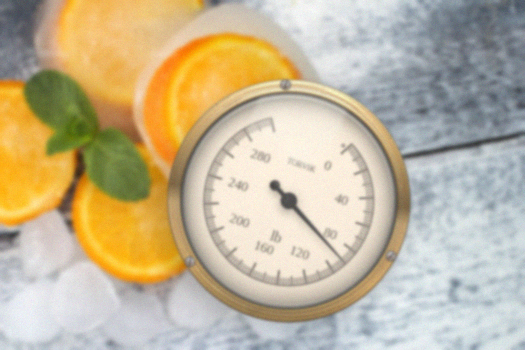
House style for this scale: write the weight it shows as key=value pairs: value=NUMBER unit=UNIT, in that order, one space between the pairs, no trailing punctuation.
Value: value=90 unit=lb
